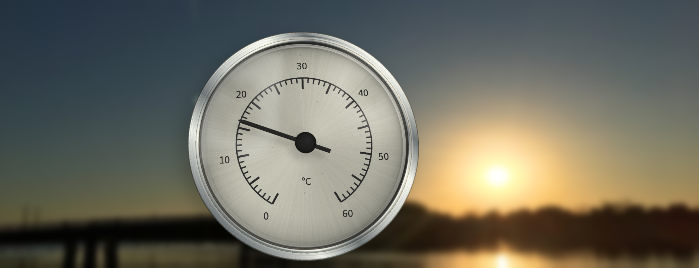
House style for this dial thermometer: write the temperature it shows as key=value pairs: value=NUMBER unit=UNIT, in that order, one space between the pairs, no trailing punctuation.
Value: value=16 unit=°C
